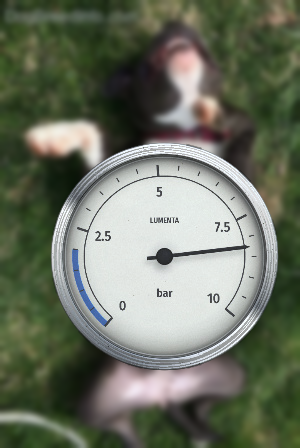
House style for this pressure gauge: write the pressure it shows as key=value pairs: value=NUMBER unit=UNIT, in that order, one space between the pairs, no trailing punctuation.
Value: value=8.25 unit=bar
